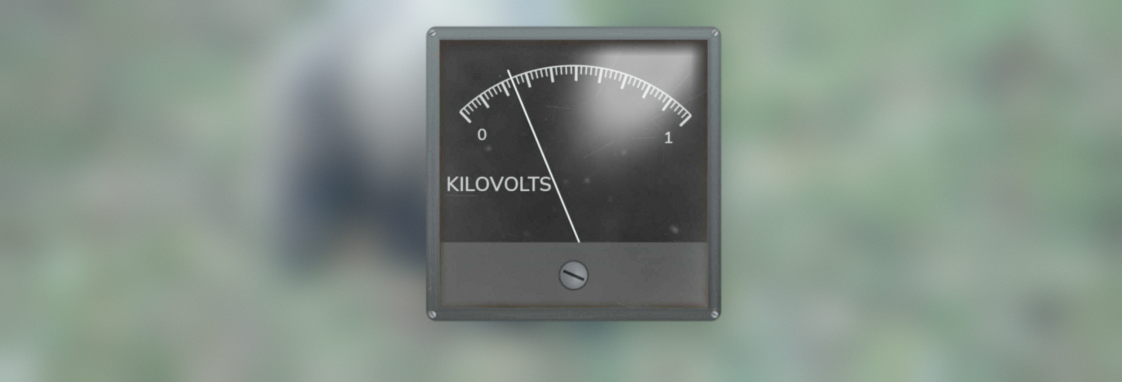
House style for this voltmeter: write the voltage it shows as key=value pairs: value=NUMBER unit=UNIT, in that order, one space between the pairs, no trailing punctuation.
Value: value=0.24 unit=kV
